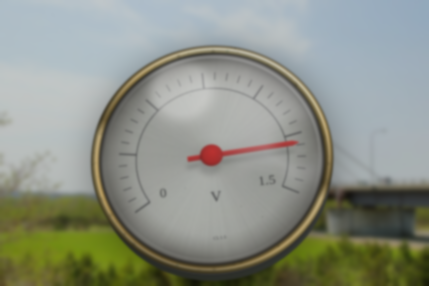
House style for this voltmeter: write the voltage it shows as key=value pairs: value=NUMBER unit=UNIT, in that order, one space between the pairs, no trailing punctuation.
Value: value=1.3 unit=V
